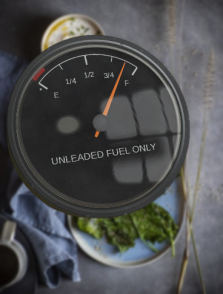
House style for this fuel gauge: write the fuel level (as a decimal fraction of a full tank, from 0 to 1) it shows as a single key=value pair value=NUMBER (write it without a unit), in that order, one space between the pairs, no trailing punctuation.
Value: value=0.875
